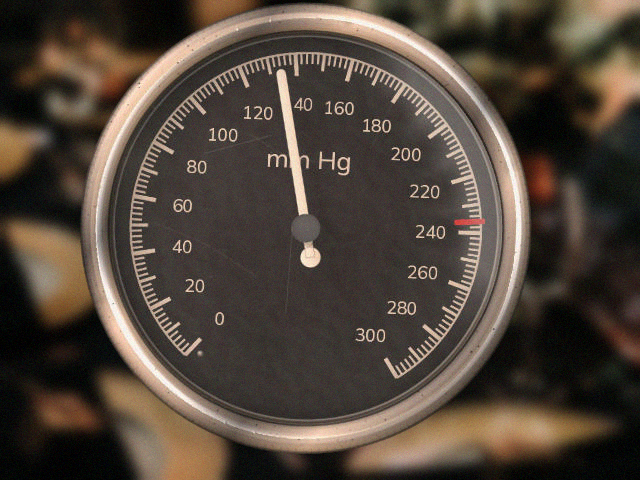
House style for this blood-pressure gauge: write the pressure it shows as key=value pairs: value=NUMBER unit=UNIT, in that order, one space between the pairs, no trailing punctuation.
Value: value=134 unit=mmHg
